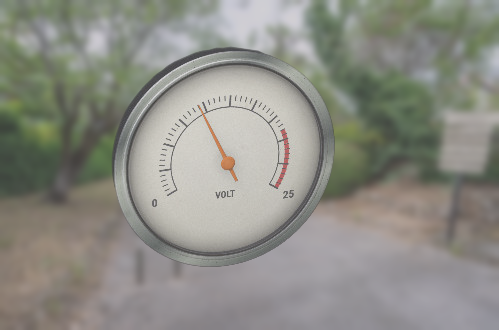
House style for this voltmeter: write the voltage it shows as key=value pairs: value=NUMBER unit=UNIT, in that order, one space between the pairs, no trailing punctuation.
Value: value=9.5 unit=V
